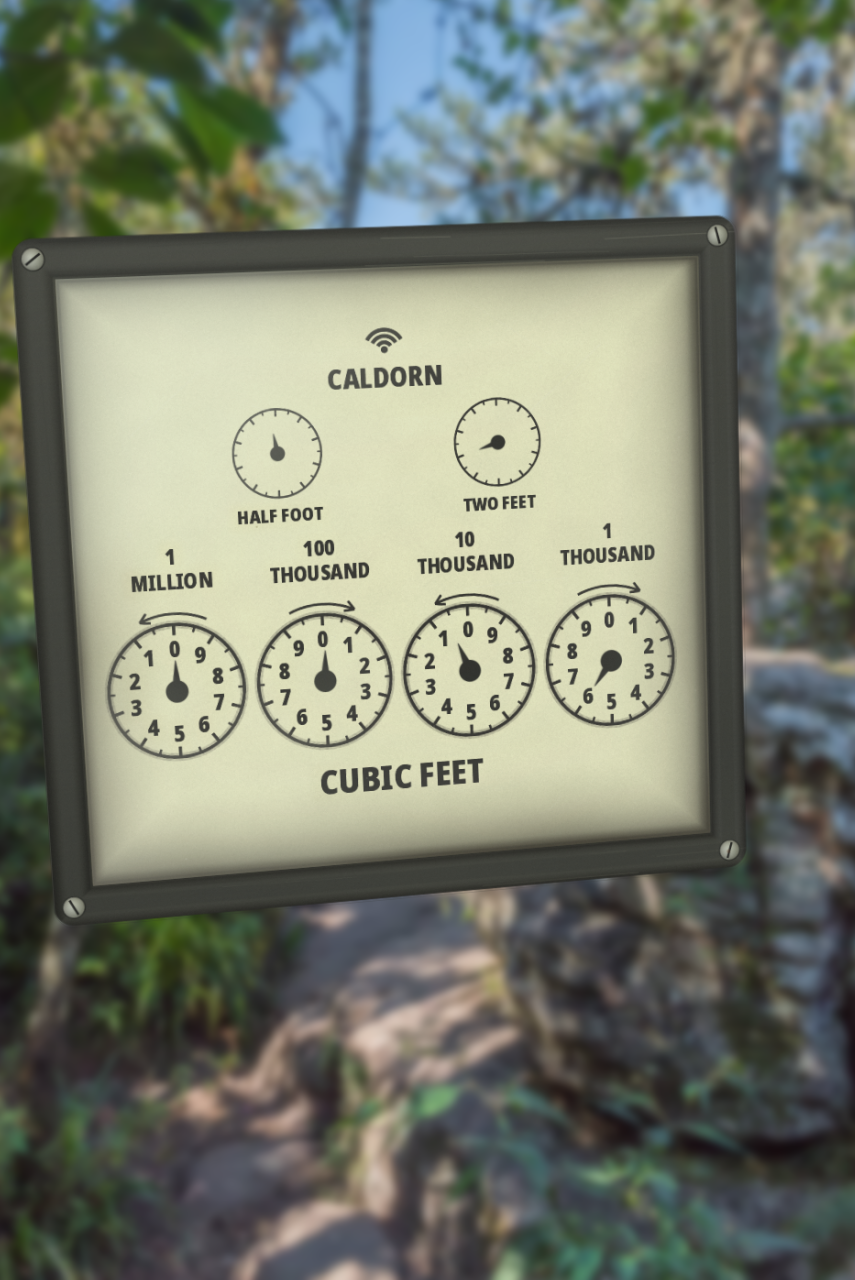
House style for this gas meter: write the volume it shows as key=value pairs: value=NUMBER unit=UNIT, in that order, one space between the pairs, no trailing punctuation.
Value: value=600 unit=ft³
